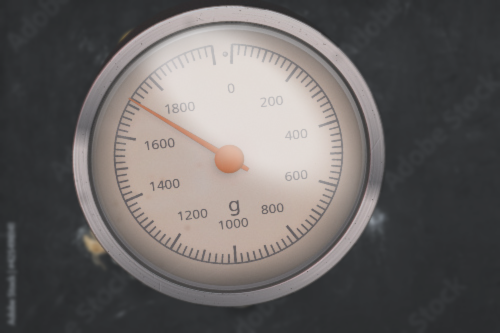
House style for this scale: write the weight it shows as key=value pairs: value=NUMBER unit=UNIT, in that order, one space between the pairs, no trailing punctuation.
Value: value=1720 unit=g
